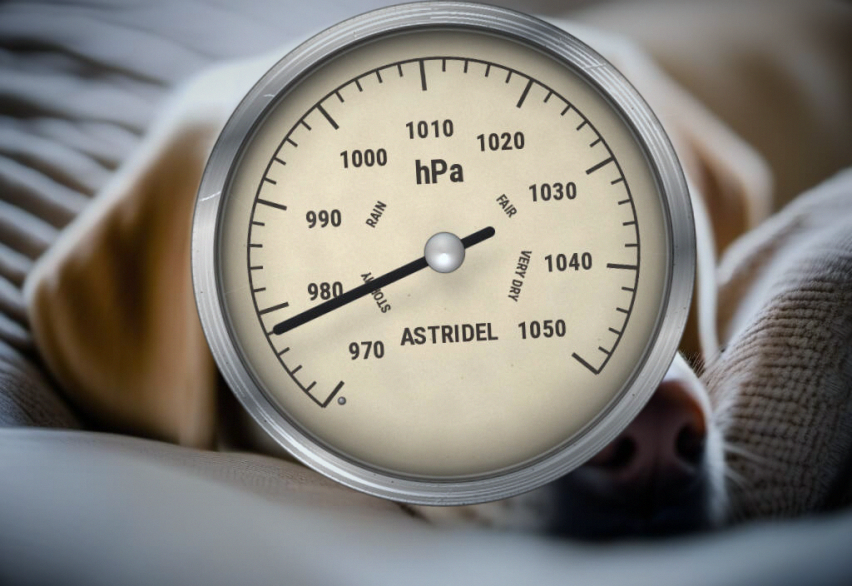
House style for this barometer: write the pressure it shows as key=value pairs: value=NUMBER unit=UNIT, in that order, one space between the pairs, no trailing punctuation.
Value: value=978 unit=hPa
